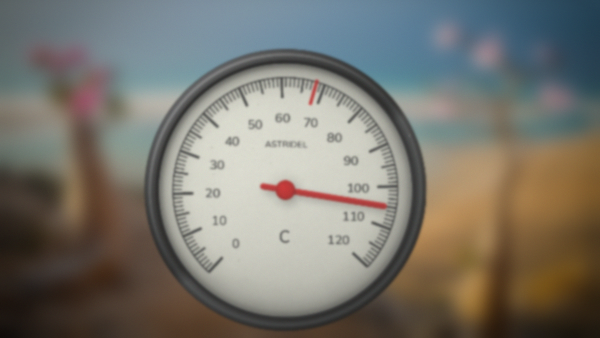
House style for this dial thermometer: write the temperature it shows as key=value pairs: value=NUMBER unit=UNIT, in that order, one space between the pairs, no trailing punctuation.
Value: value=105 unit=°C
